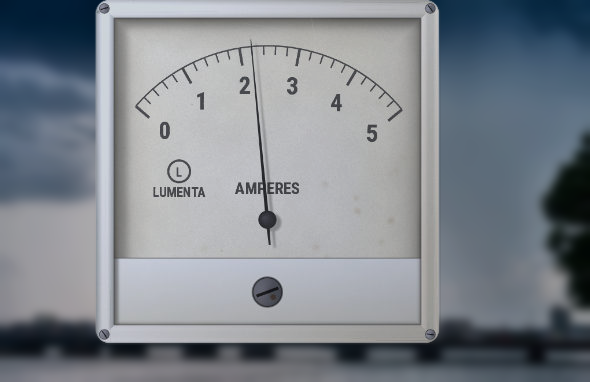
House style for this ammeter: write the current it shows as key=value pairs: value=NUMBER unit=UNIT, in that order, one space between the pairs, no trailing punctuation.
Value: value=2.2 unit=A
